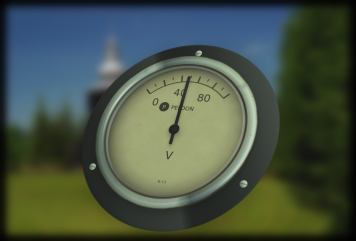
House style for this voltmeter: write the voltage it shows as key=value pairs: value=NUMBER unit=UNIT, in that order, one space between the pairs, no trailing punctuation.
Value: value=50 unit=V
